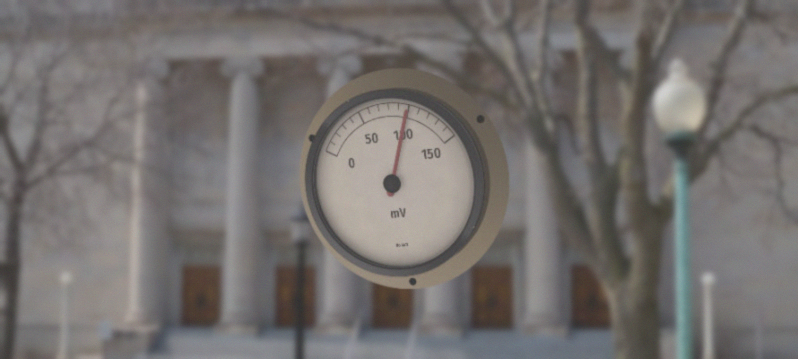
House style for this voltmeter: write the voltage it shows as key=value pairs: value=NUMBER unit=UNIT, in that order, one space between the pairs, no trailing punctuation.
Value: value=100 unit=mV
